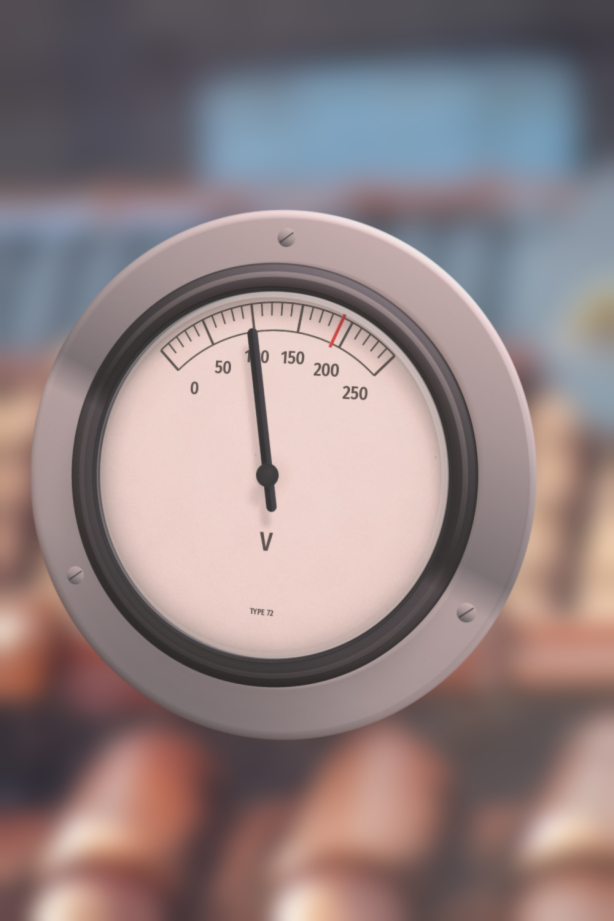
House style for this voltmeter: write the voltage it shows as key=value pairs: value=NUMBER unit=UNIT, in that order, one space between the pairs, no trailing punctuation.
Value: value=100 unit=V
